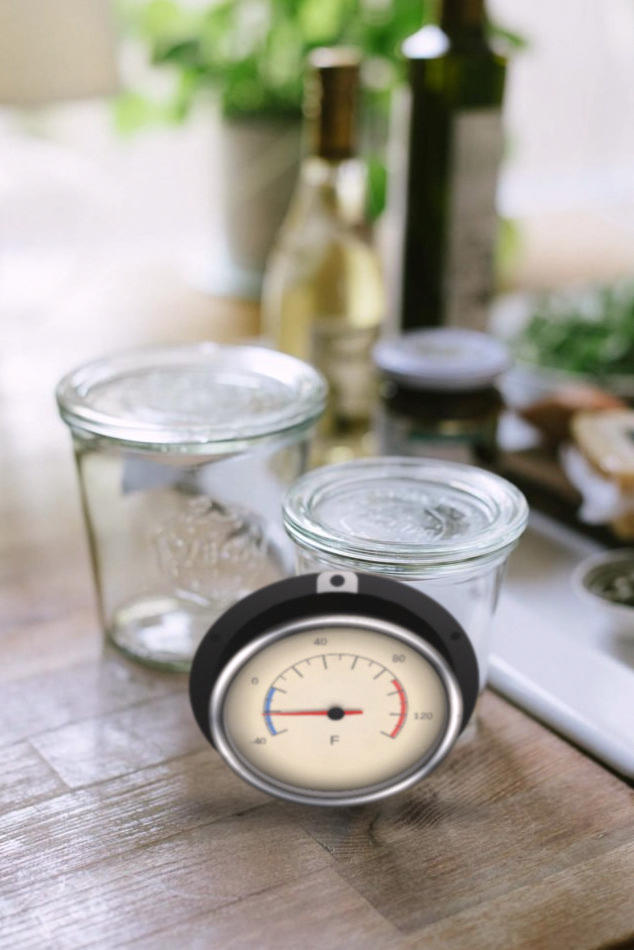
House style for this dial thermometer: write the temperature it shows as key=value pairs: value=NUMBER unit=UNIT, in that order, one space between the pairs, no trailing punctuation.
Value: value=-20 unit=°F
